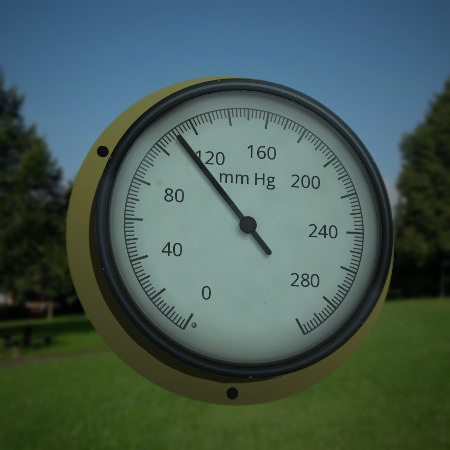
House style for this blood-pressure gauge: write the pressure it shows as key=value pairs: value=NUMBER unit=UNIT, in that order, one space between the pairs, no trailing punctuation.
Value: value=110 unit=mmHg
